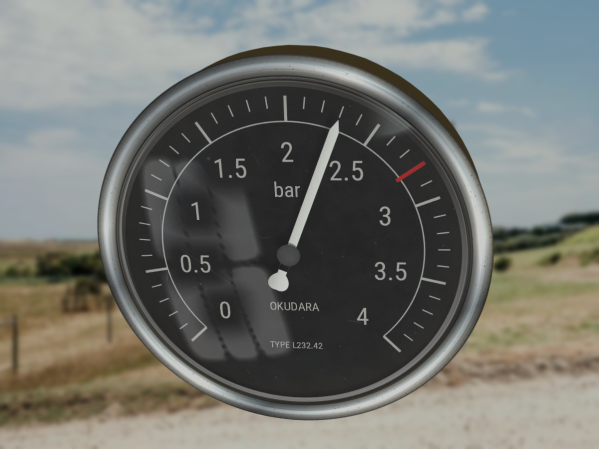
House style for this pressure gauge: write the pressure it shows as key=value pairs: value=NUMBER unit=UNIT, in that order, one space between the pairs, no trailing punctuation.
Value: value=2.3 unit=bar
